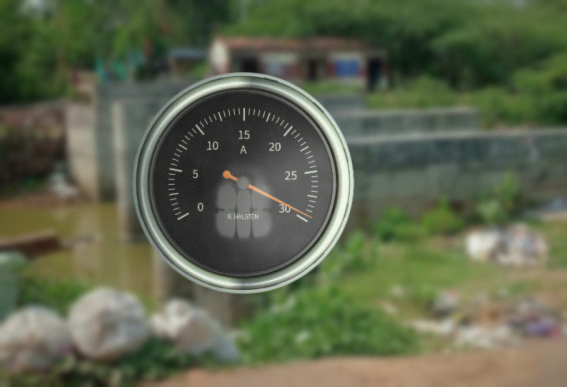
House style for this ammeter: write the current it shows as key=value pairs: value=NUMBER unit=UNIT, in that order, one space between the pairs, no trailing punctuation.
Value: value=29.5 unit=A
